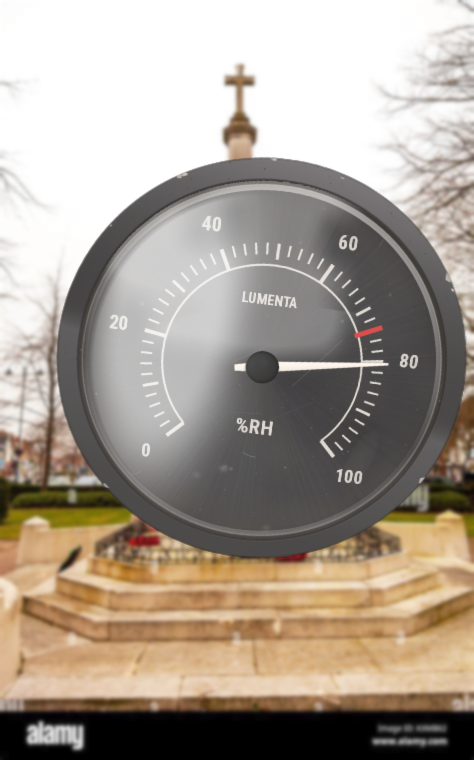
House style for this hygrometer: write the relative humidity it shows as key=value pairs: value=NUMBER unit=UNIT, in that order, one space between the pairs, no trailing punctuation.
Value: value=80 unit=%
